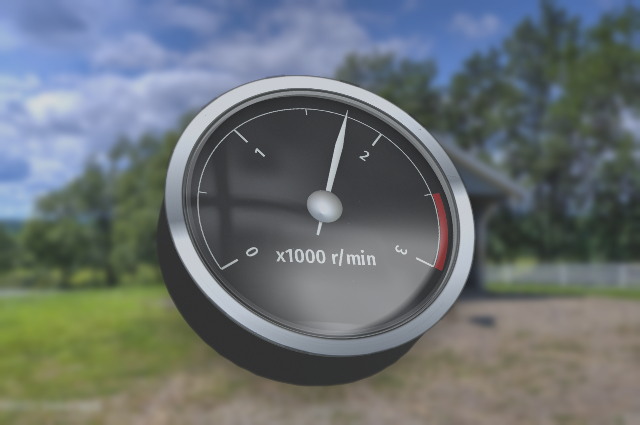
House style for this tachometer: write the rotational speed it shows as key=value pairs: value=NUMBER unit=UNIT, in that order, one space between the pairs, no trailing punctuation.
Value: value=1750 unit=rpm
